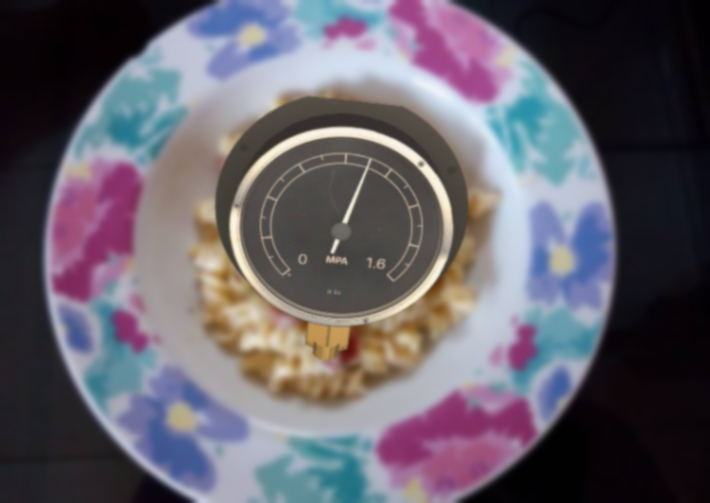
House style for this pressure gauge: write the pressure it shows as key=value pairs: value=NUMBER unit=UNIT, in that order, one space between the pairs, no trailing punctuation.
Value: value=0.9 unit=MPa
